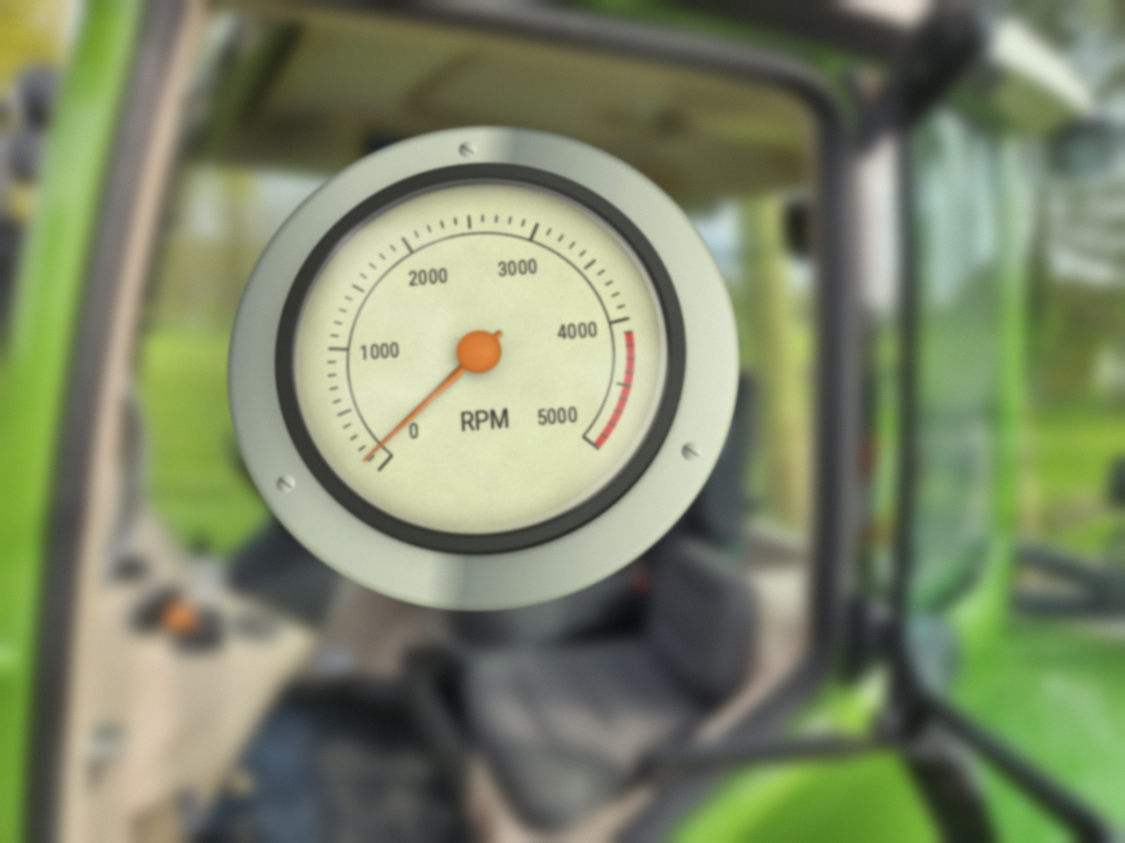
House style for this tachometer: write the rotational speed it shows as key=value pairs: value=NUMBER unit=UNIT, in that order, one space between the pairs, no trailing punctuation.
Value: value=100 unit=rpm
